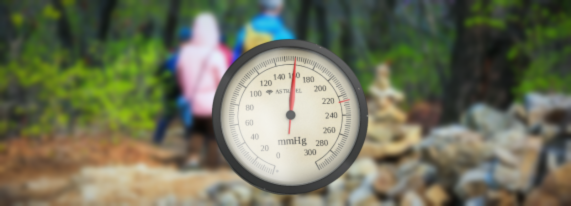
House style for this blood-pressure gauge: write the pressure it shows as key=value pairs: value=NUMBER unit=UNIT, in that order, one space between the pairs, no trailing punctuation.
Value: value=160 unit=mmHg
